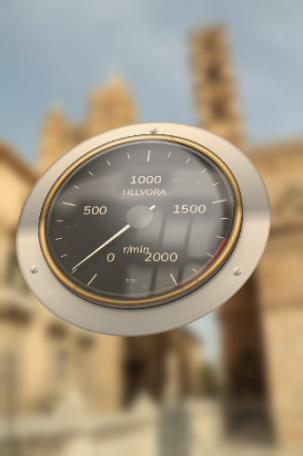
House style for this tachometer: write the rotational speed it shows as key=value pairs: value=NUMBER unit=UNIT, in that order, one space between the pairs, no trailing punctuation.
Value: value=100 unit=rpm
